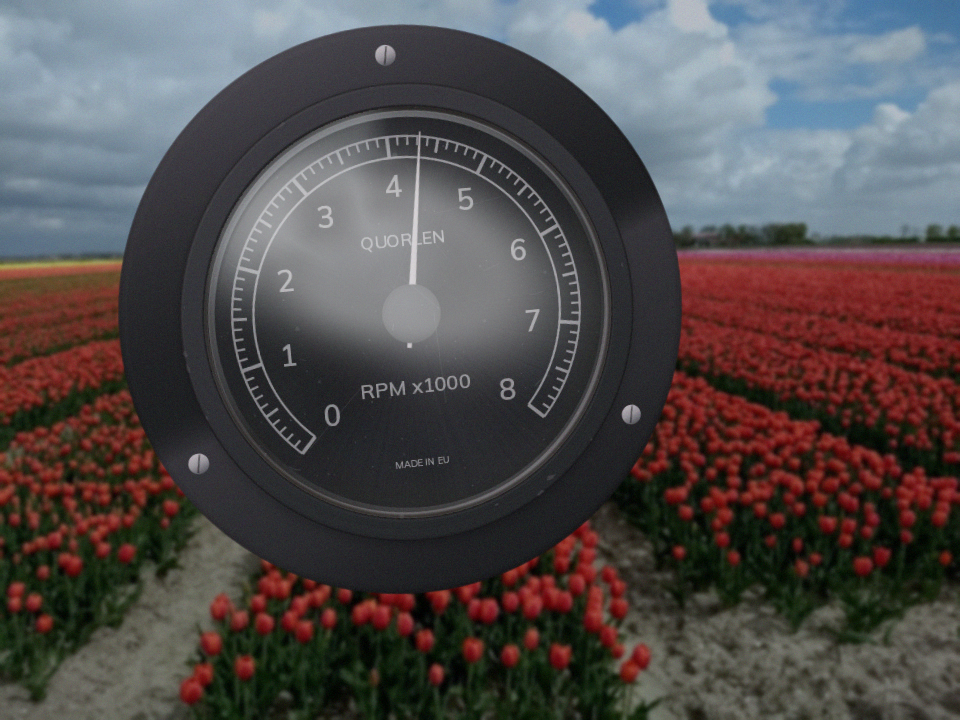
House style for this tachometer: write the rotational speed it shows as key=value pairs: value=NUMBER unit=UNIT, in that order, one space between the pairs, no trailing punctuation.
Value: value=4300 unit=rpm
